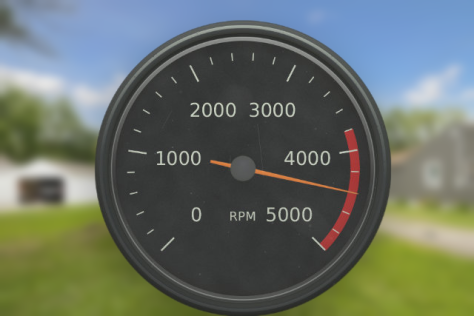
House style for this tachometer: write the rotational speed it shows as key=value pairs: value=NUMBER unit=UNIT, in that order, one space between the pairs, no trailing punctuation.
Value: value=4400 unit=rpm
